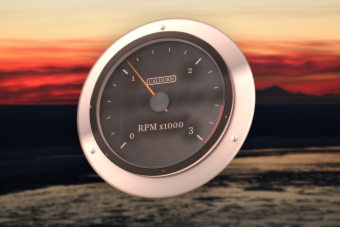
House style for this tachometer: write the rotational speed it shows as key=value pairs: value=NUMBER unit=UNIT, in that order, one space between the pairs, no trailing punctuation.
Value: value=1100 unit=rpm
